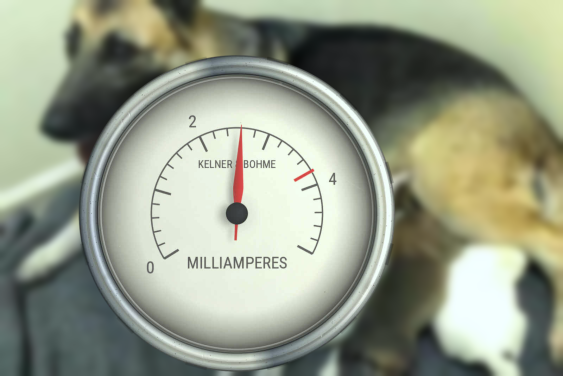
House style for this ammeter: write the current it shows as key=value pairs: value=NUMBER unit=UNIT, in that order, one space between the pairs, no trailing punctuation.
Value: value=2.6 unit=mA
